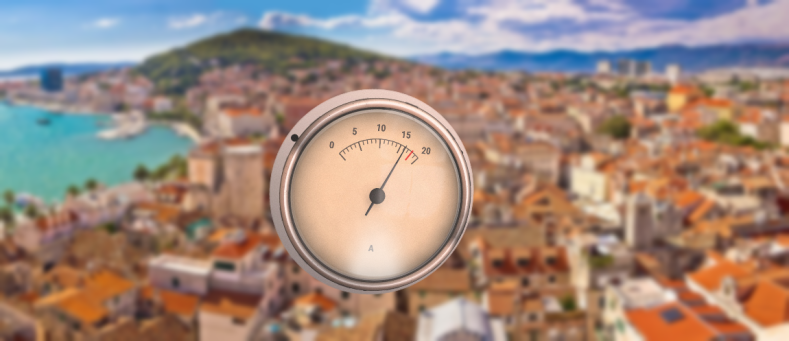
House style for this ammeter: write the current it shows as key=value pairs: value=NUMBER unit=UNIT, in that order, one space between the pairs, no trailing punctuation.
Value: value=16 unit=A
